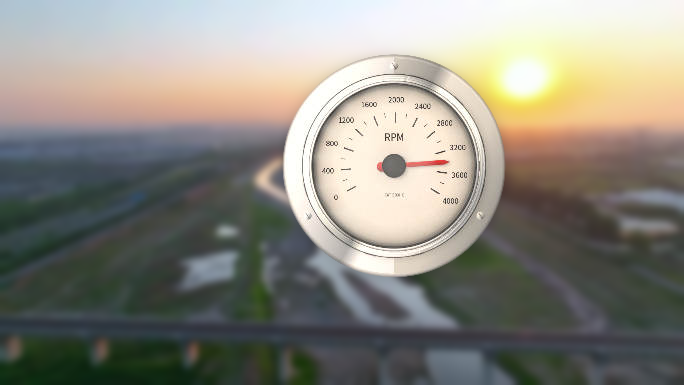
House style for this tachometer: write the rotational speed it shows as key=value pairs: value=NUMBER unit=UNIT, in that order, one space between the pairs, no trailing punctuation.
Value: value=3400 unit=rpm
